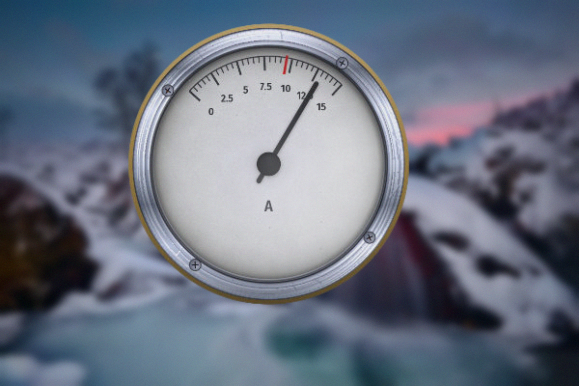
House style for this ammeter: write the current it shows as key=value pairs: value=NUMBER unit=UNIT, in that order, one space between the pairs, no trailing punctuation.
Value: value=13 unit=A
